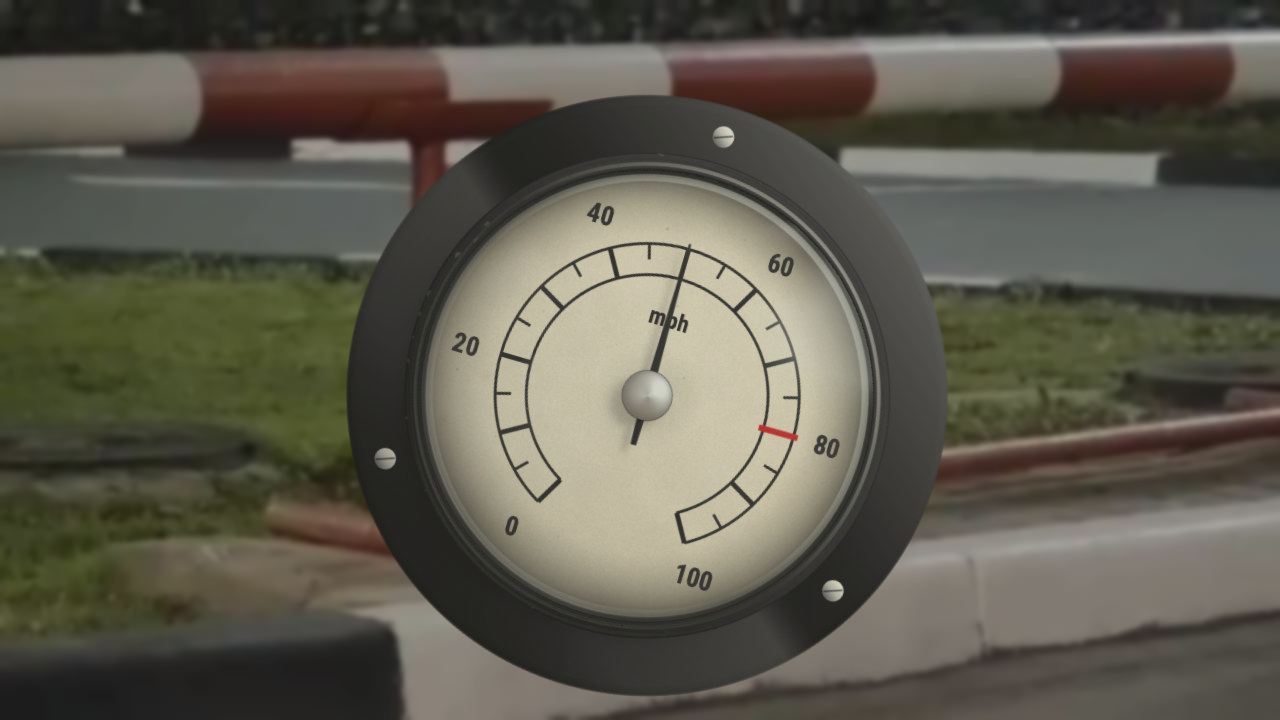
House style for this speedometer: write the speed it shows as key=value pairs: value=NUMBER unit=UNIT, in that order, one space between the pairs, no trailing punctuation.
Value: value=50 unit=mph
